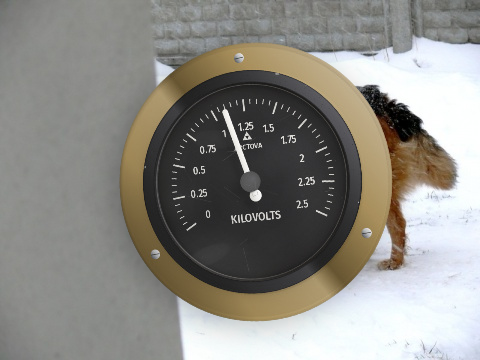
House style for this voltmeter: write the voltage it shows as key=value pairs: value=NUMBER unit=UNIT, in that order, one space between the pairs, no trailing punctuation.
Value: value=1.1 unit=kV
